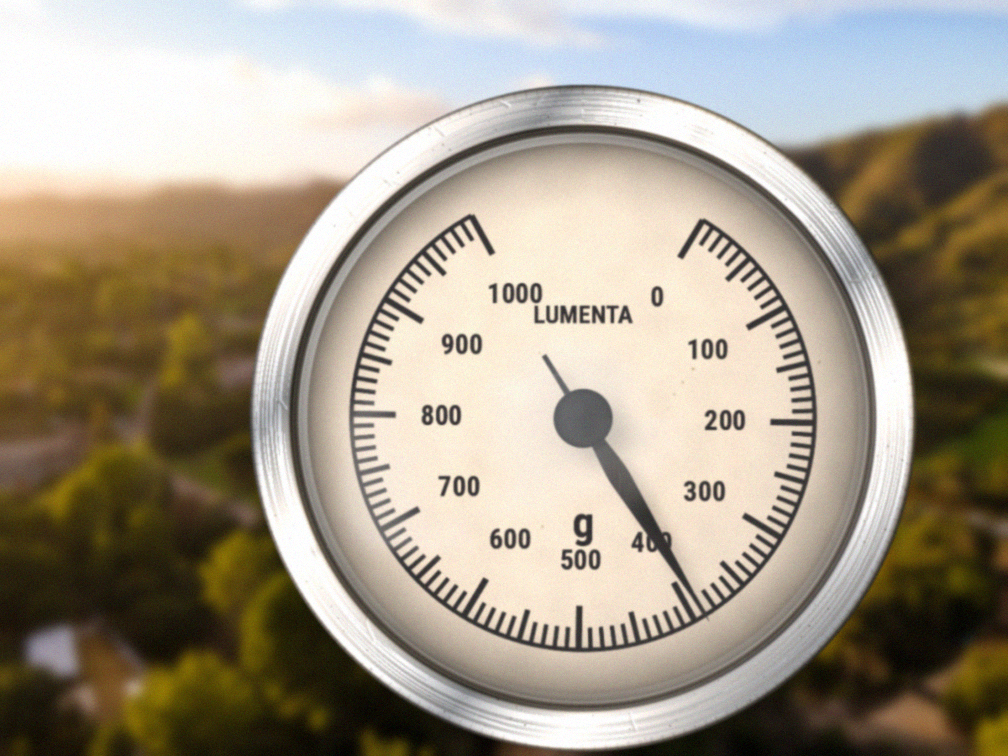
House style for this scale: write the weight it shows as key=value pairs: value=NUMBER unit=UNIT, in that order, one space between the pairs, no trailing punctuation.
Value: value=390 unit=g
